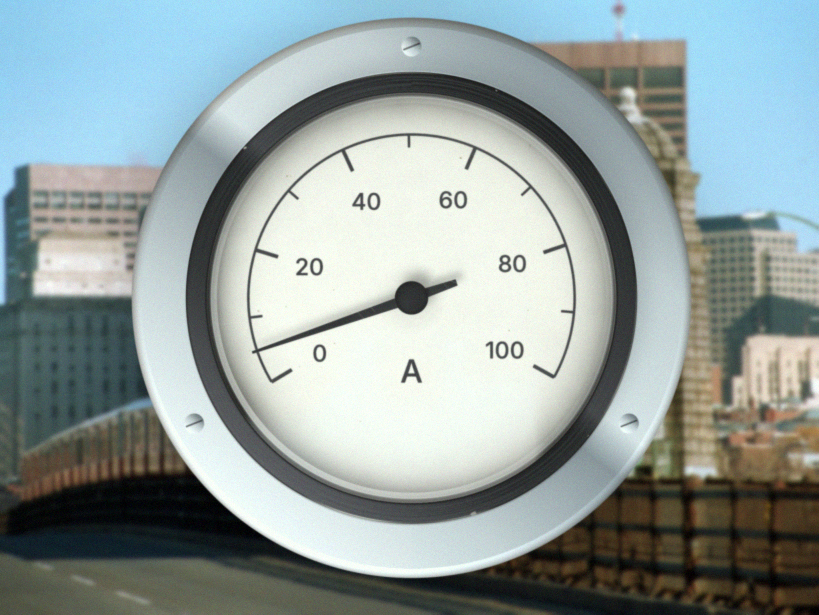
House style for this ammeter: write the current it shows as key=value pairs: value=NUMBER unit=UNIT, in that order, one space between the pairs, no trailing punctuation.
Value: value=5 unit=A
